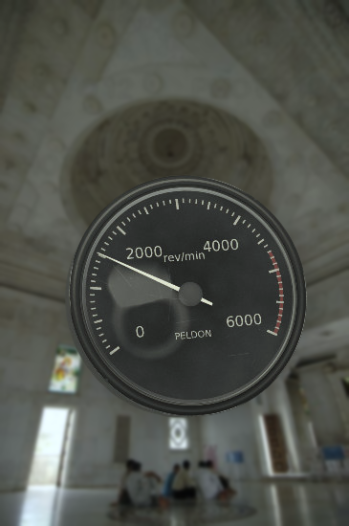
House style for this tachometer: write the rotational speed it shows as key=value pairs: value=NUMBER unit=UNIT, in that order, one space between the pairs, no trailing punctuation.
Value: value=1500 unit=rpm
